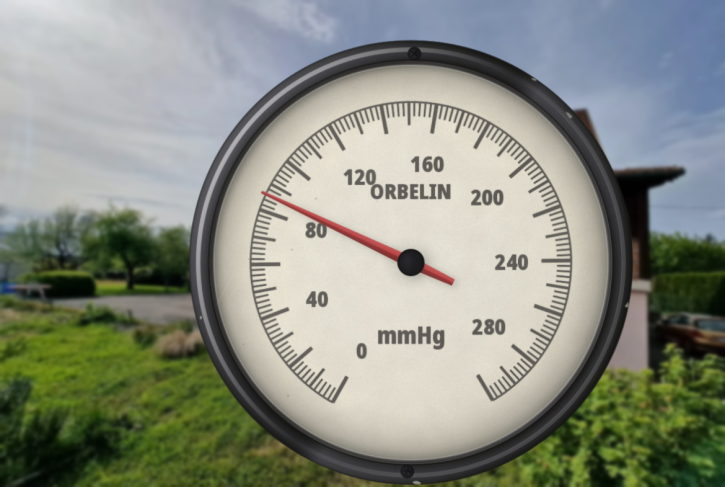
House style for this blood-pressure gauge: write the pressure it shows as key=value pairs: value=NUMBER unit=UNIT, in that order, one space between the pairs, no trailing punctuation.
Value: value=86 unit=mmHg
